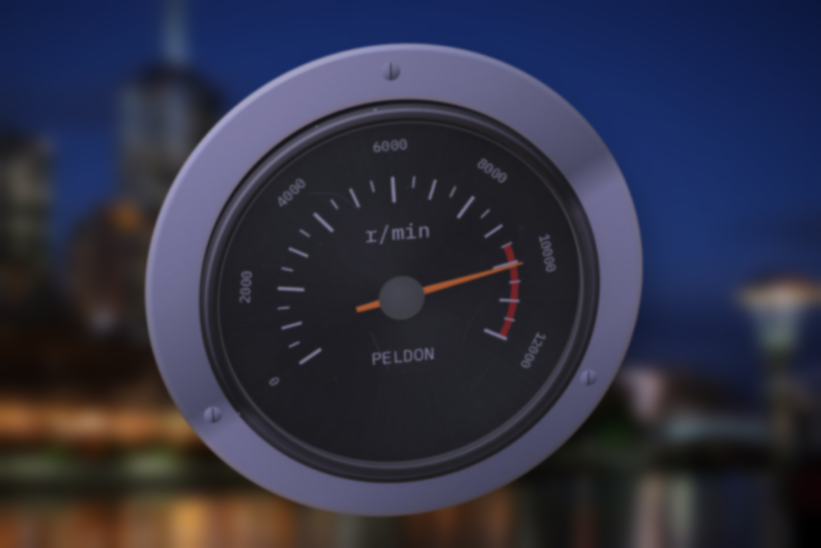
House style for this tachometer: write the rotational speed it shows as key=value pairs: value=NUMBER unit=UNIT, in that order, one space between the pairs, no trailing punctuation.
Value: value=10000 unit=rpm
